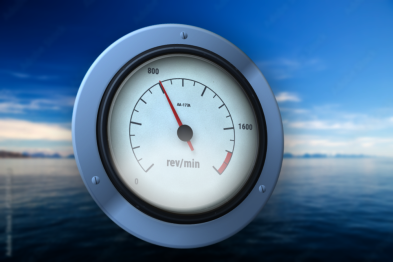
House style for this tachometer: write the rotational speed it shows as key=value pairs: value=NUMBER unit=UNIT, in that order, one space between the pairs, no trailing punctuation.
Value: value=800 unit=rpm
